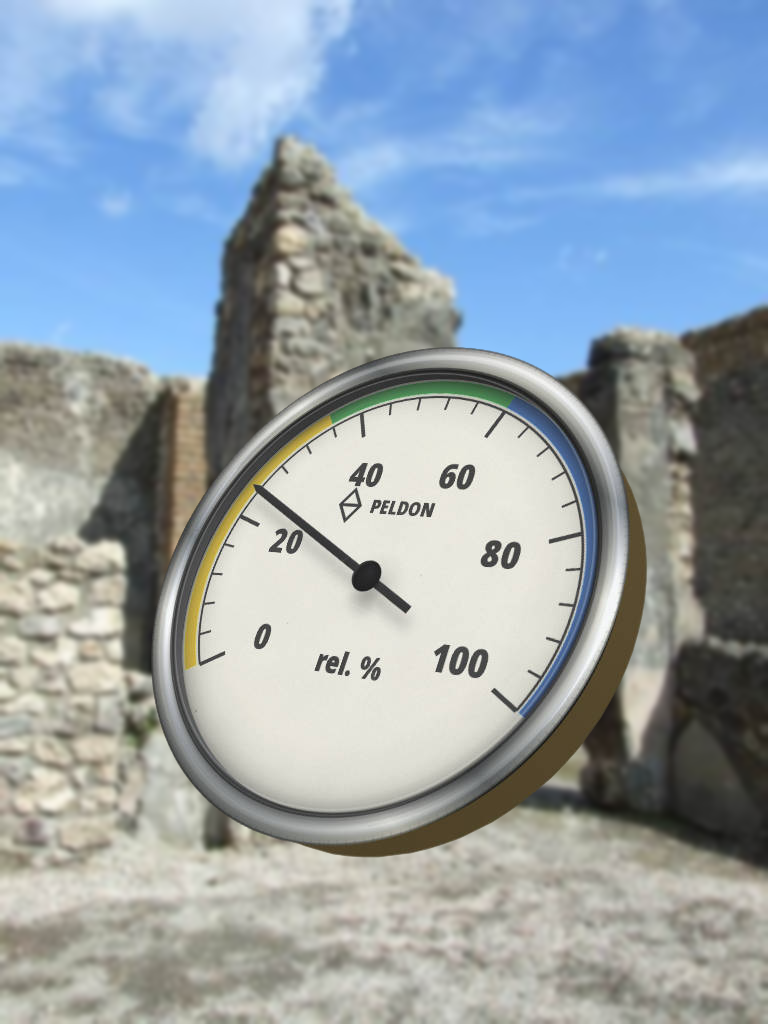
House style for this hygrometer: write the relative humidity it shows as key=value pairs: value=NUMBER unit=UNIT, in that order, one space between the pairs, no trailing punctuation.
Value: value=24 unit=%
